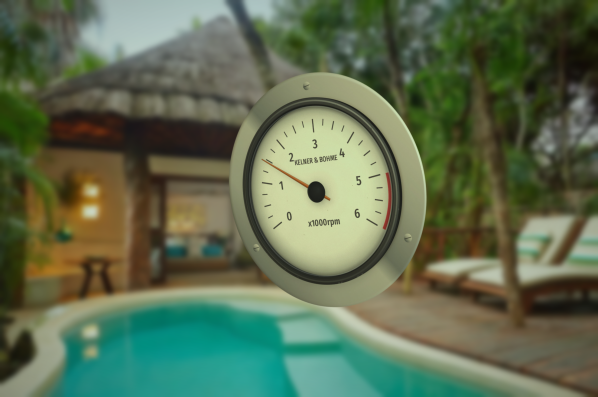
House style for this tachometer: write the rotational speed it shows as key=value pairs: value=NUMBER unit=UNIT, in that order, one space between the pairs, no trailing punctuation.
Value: value=1500 unit=rpm
